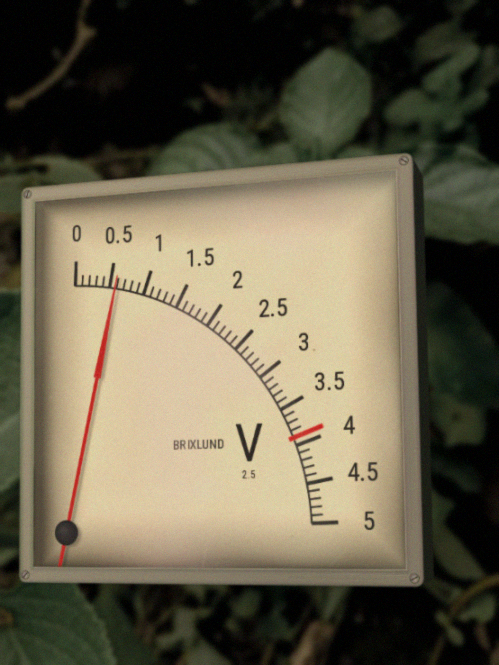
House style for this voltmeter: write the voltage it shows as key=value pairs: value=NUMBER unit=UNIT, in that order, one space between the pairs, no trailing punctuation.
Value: value=0.6 unit=V
